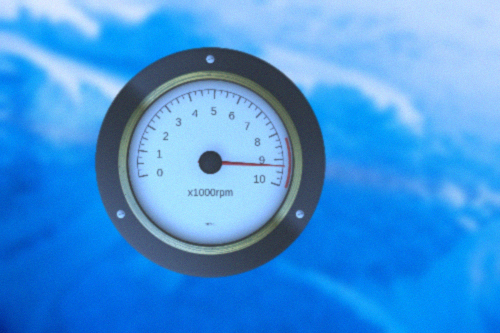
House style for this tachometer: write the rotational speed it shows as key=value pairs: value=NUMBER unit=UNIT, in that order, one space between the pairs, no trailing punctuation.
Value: value=9250 unit=rpm
